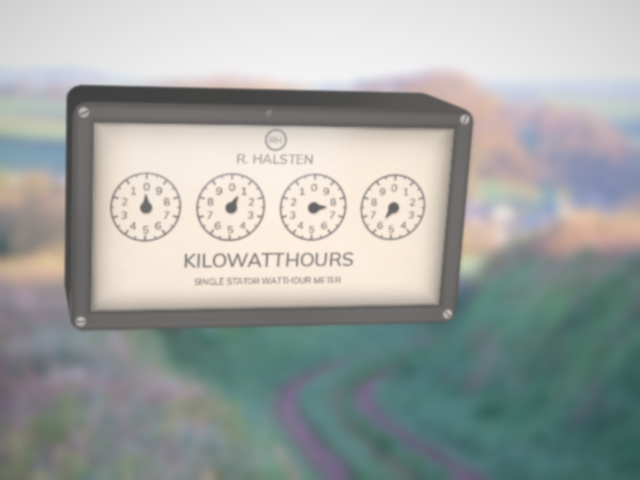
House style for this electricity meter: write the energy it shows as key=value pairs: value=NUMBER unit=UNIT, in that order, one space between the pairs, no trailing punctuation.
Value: value=76 unit=kWh
